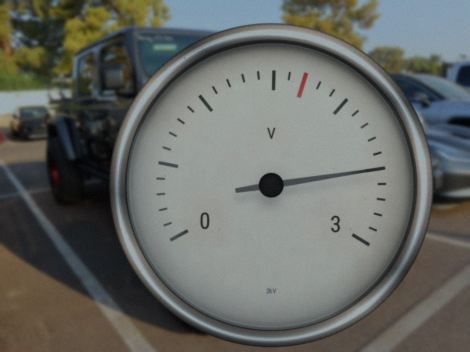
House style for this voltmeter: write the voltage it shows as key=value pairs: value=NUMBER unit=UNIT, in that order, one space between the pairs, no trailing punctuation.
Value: value=2.5 unit=V
